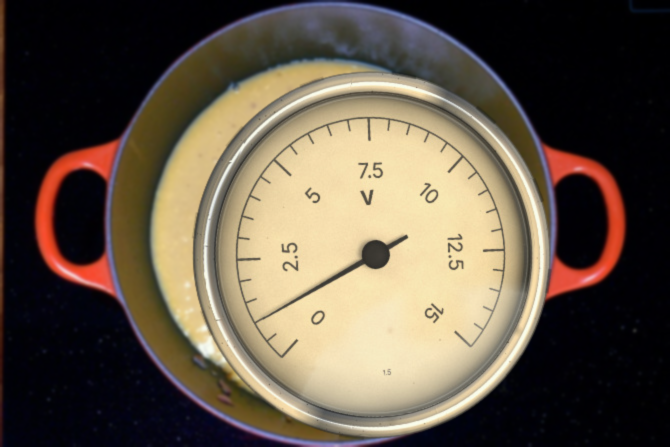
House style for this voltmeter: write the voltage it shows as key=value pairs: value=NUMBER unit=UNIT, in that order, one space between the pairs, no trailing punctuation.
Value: value=1 unit=V
